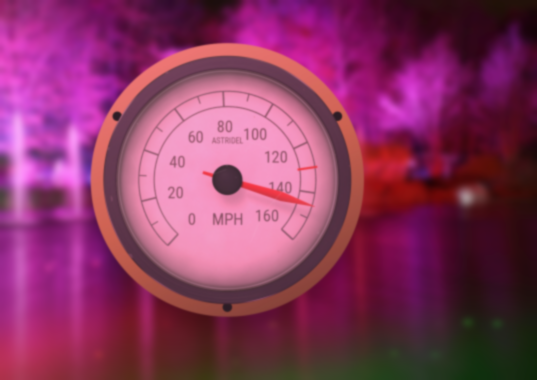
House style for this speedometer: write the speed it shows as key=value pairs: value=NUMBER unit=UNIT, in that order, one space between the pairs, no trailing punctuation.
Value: value=145 unit=mph
